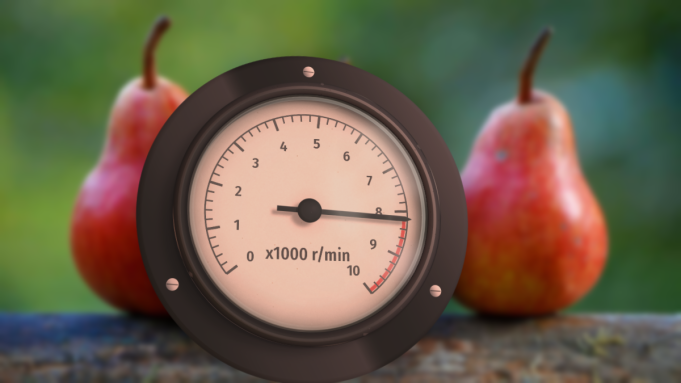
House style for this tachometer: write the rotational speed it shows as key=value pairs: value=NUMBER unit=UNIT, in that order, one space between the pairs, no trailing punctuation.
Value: value=8200 unit=rpm
